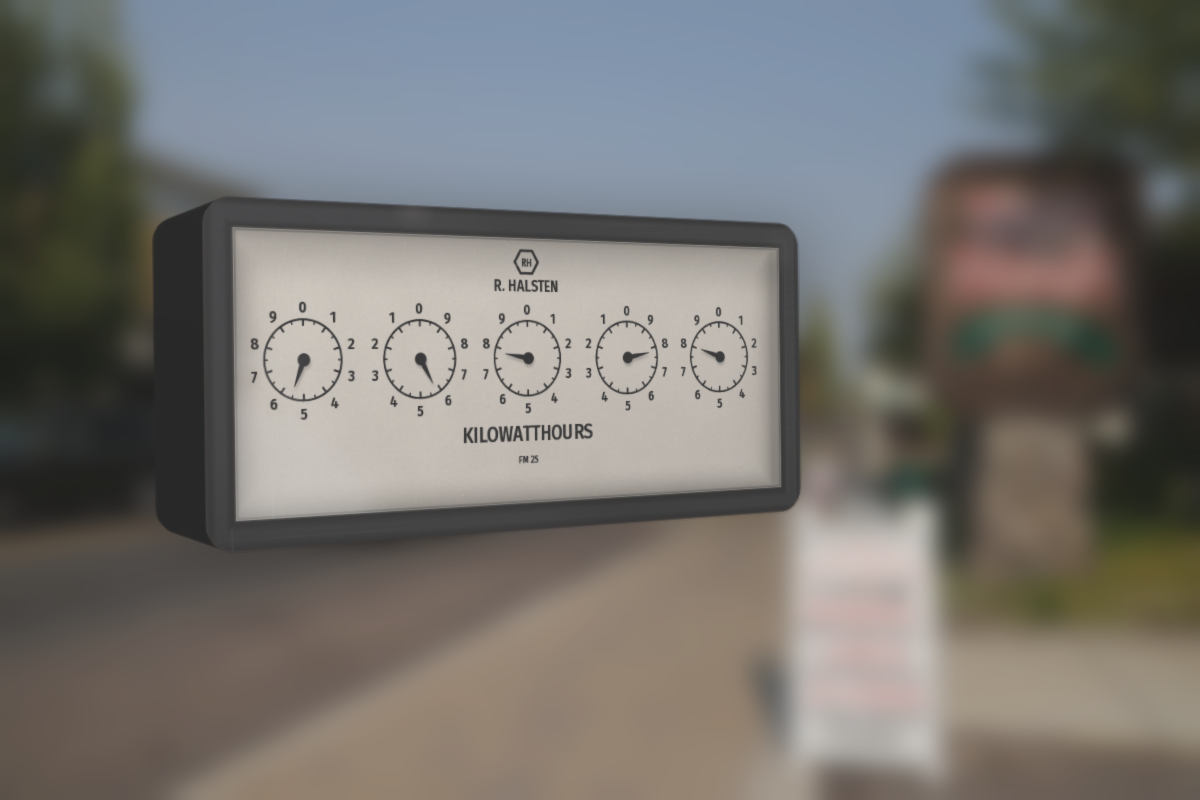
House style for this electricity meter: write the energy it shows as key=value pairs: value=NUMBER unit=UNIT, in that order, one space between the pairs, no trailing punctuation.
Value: value=55778 unit=kWh
